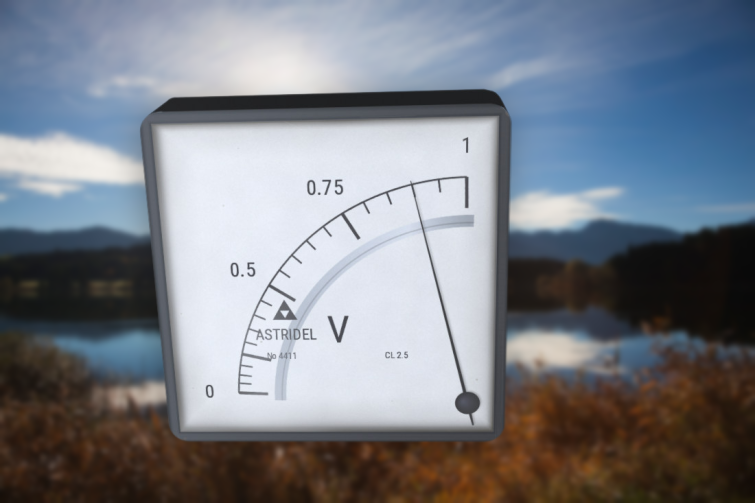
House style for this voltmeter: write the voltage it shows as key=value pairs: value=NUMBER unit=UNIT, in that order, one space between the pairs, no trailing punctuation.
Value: value=0.9 unit=V
